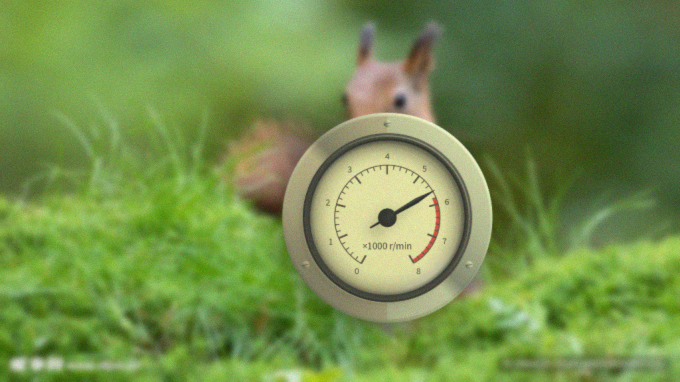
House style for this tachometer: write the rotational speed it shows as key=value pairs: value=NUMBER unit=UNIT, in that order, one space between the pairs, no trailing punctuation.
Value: value=5600 unit=rpm
